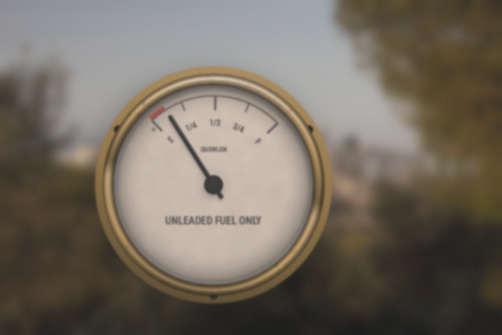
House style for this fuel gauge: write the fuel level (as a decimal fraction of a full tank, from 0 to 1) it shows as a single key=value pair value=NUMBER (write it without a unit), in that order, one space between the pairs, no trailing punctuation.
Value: value=0.125
